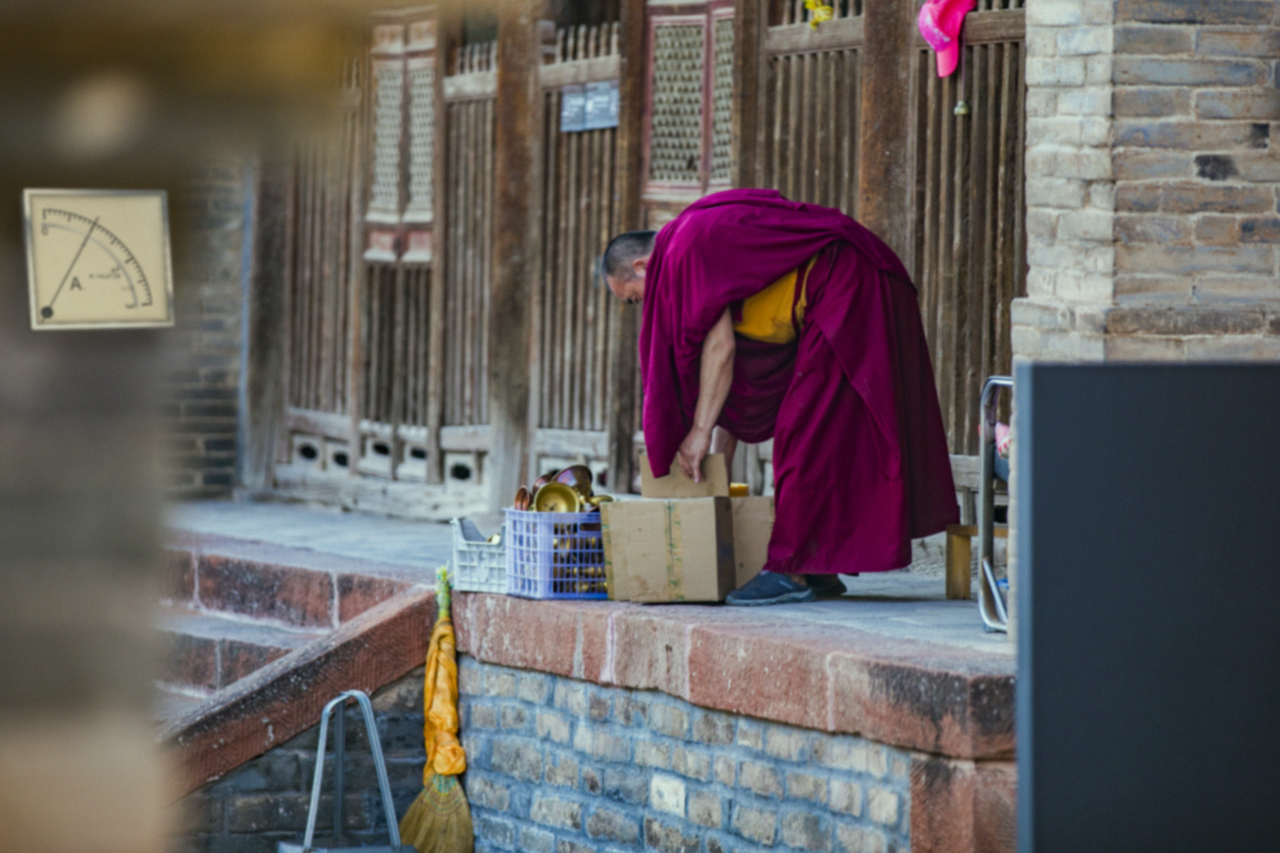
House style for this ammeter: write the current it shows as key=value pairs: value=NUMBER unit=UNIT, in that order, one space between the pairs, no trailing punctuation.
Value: value=1 unit=A
